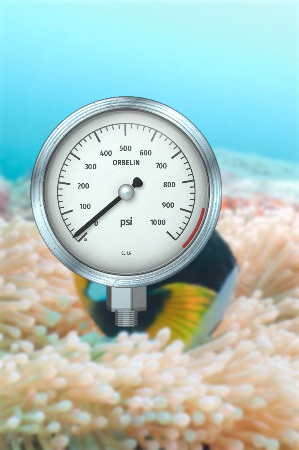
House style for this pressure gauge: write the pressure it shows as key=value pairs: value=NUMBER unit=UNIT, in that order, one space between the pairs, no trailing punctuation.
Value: value=20 unit=psi
